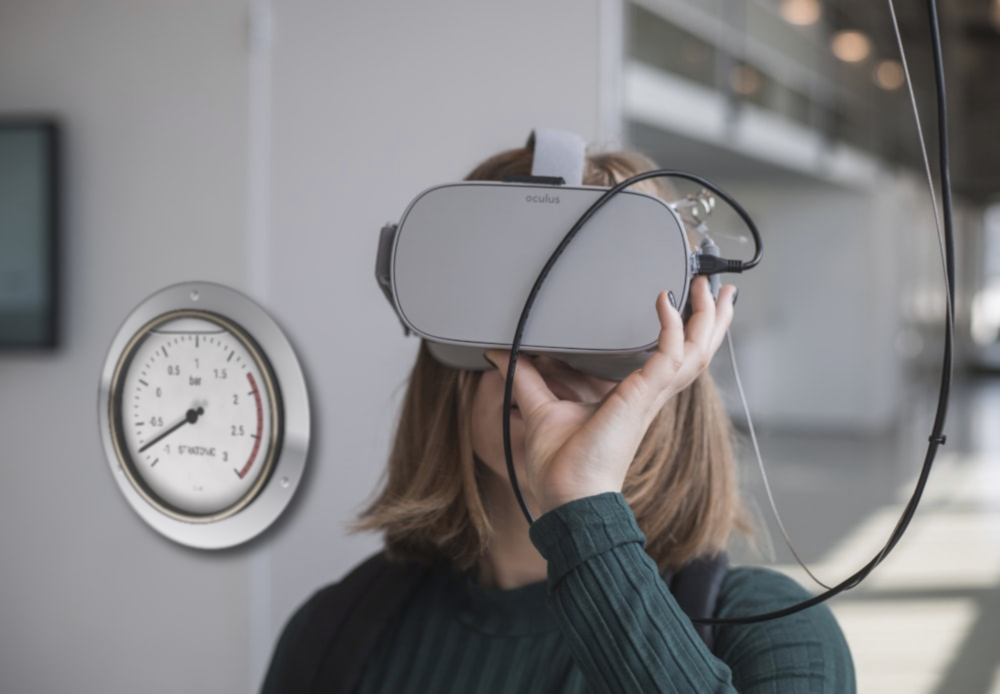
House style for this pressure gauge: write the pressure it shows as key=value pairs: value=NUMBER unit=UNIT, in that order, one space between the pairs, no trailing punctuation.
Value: value=-0.8 unit=bar
